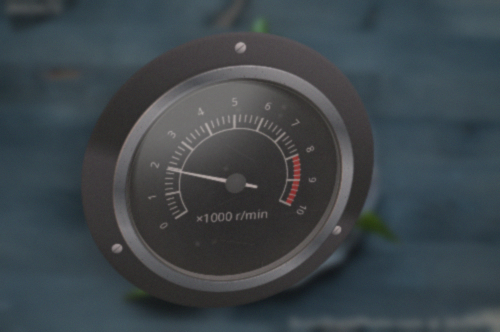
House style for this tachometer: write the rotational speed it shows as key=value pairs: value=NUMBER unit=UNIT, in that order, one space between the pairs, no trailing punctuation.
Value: value=2000 unit=rpm
